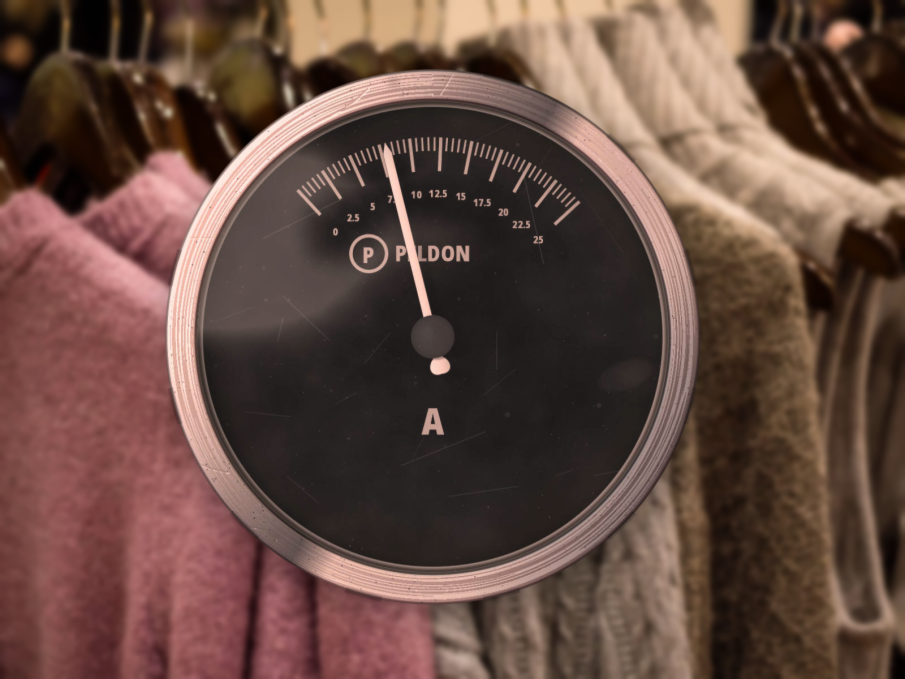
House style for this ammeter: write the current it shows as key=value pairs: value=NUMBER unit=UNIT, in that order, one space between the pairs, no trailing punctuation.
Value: value=8 unit=A
